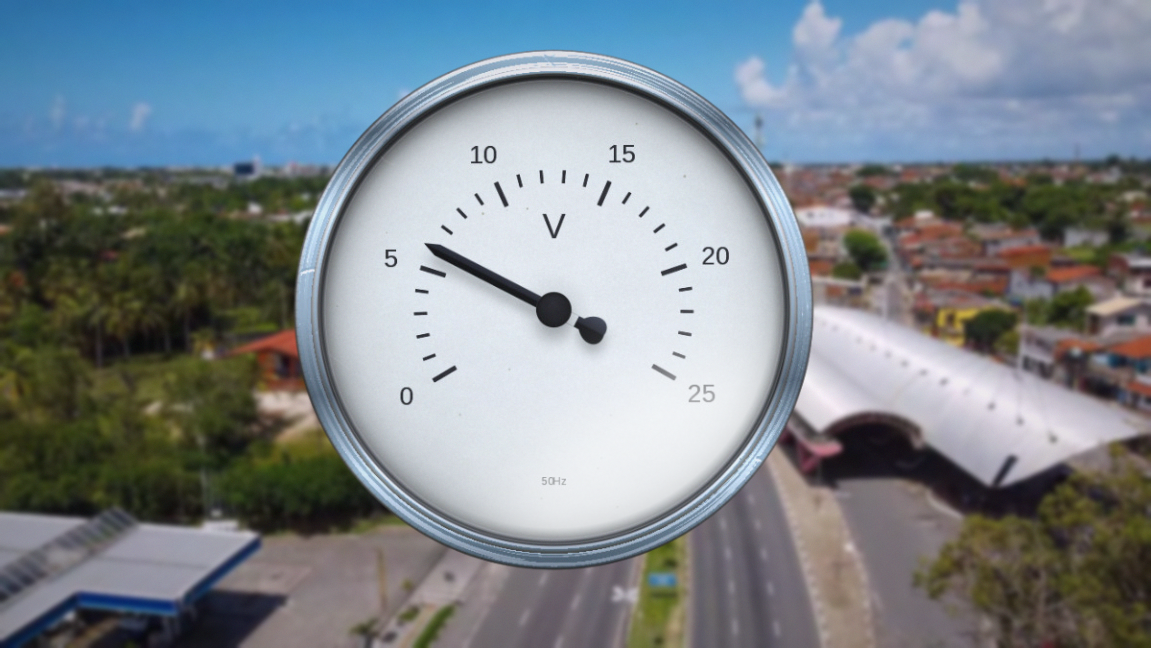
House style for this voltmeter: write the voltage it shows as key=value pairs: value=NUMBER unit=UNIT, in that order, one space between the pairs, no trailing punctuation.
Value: value=6 unit=V
